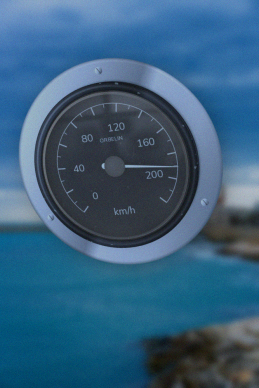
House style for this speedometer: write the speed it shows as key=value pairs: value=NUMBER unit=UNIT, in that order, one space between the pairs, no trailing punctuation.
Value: value=190 unit=km/h
